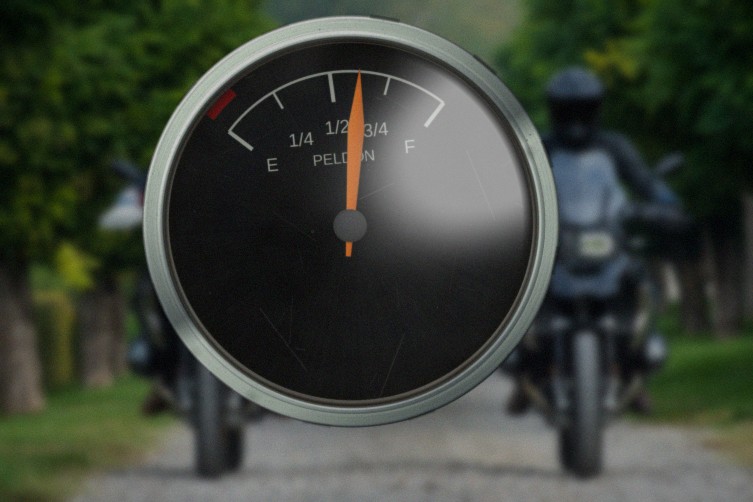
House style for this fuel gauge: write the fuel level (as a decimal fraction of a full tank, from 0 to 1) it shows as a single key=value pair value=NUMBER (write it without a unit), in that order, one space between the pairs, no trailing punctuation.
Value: value=0.625
